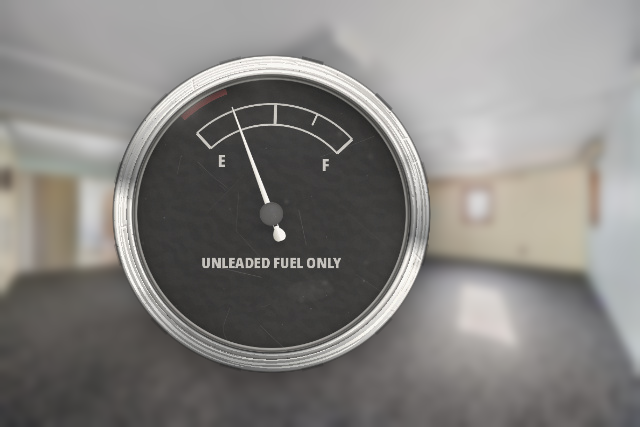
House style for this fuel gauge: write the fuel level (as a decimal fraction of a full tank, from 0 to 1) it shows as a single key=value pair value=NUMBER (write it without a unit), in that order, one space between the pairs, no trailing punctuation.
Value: value=0.25
